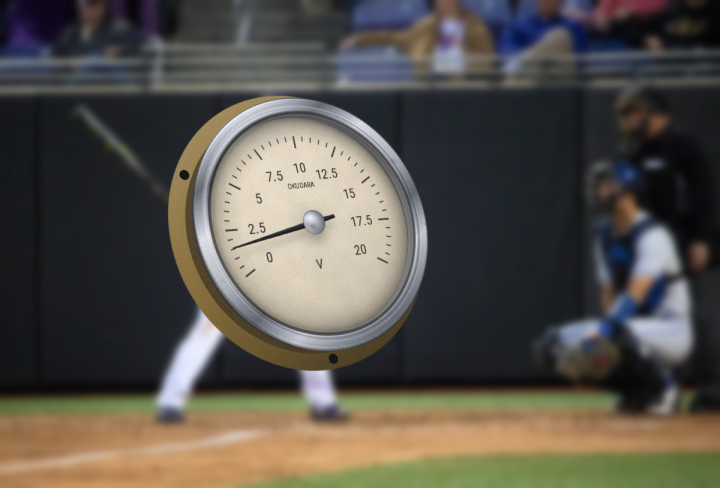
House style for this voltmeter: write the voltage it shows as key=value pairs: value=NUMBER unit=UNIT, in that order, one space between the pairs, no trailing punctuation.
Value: value=1.5 unit=V
